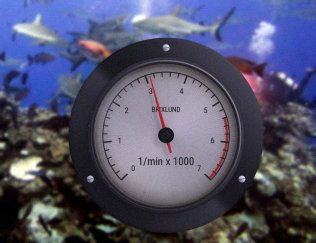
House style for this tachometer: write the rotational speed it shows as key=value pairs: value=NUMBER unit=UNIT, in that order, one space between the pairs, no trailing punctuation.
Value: value=3100 unit=rpm
